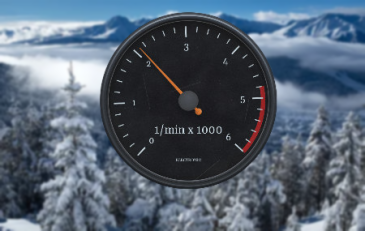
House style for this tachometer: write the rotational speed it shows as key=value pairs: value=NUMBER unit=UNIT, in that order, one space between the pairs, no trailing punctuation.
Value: value=2100 unit=rpm
